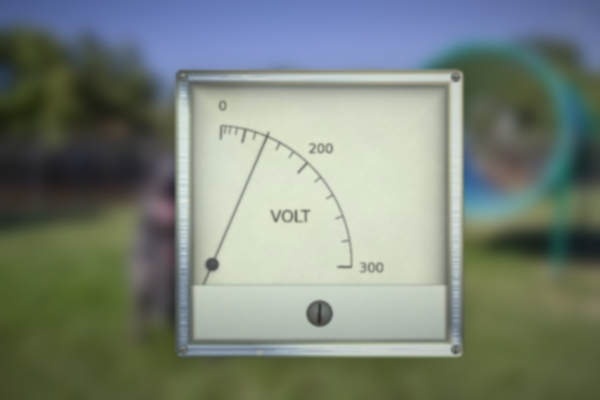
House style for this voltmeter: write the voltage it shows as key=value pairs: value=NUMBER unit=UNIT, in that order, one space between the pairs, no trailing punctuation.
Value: value=140 unit=V
